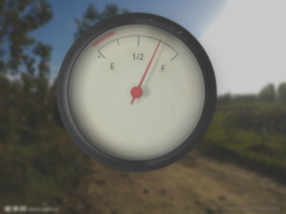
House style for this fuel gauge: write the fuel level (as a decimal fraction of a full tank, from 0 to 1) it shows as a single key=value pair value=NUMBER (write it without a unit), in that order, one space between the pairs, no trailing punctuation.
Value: value=0.75
